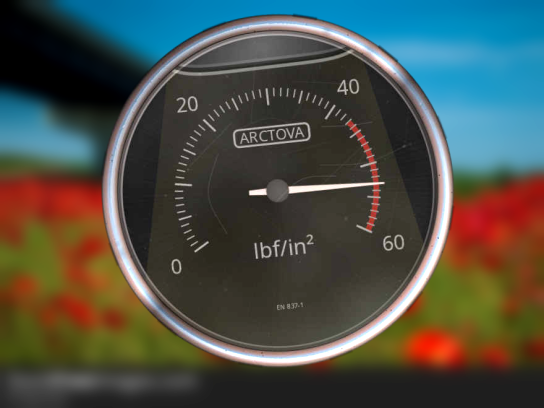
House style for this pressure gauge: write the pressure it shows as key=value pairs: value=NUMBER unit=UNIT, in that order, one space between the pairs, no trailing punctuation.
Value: value=53 unit=psi
